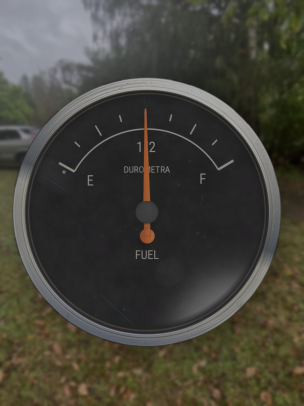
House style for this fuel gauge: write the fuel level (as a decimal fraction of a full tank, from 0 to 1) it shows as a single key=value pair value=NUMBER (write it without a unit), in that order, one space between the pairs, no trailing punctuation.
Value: value=0.5
